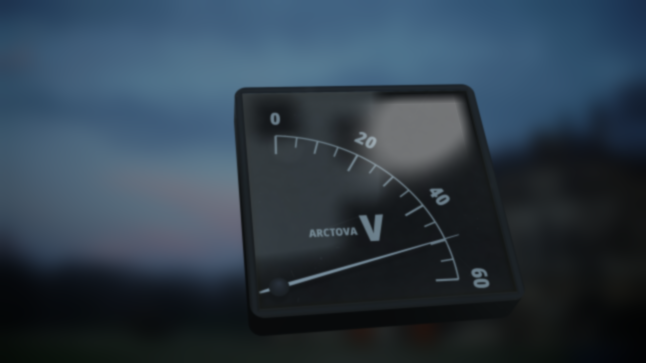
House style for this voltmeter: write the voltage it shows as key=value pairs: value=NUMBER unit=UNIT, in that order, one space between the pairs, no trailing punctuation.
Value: value=50 unit=V
